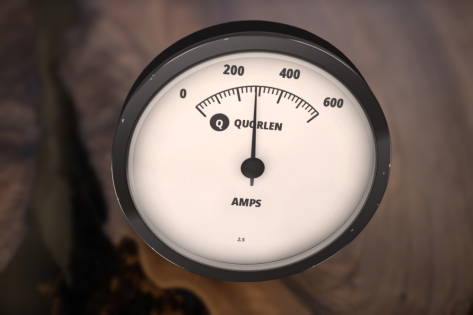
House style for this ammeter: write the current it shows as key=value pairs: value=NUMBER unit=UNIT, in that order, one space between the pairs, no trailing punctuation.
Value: value=280 unit=A
